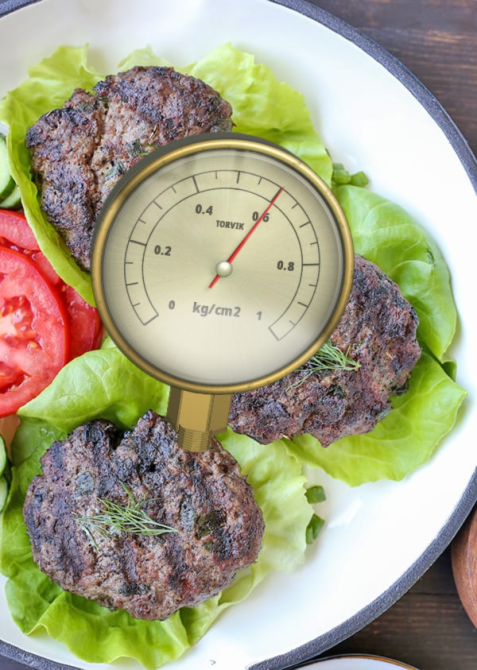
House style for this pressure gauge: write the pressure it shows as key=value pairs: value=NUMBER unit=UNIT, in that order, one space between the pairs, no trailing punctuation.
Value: value=0.6 unit=kg/cm²
